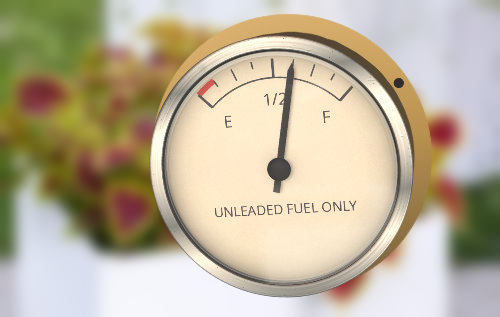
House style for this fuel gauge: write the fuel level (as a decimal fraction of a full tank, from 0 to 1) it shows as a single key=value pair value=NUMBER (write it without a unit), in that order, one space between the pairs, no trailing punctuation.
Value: value=0.625
